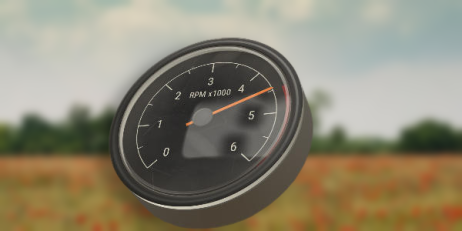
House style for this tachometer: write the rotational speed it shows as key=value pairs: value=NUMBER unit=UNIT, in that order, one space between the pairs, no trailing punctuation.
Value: value=4500 unit=rpm
